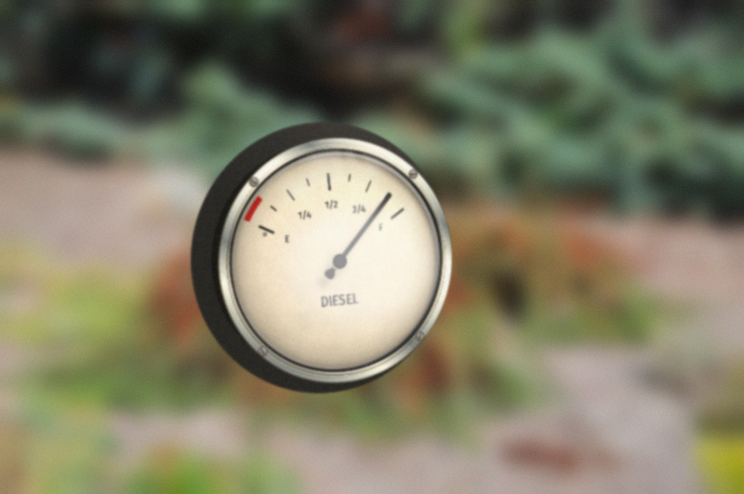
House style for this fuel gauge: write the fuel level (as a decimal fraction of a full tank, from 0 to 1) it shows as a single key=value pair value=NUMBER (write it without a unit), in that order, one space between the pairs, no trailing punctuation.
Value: value=0.875
